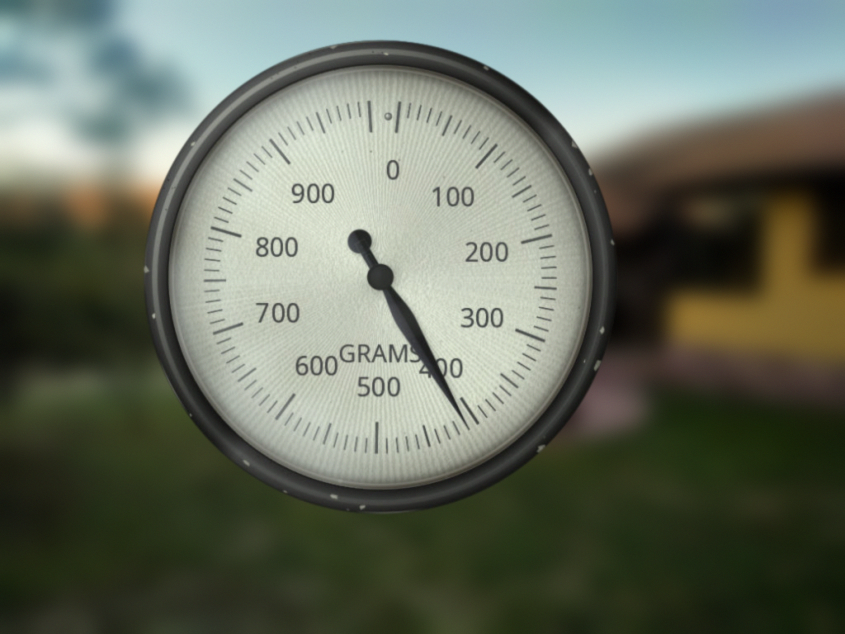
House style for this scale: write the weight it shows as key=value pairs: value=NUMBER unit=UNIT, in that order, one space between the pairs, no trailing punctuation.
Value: value=410 unit=g
